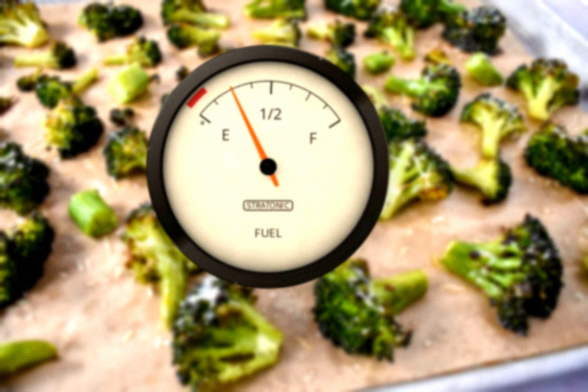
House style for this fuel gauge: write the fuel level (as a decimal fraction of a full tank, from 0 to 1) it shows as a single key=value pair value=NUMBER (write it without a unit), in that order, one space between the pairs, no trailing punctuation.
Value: value=0.25
